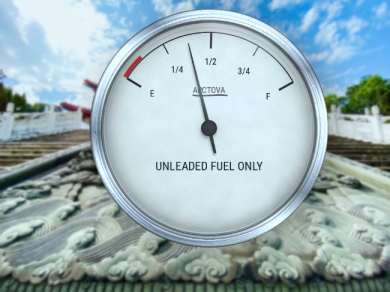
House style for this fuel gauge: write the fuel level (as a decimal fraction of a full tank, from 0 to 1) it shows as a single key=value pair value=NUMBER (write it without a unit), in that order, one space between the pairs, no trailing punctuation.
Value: value=0.375
